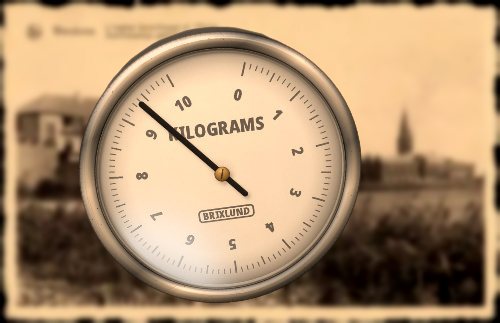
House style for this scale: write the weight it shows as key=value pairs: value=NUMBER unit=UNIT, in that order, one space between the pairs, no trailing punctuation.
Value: value=9.4 unit=kg
